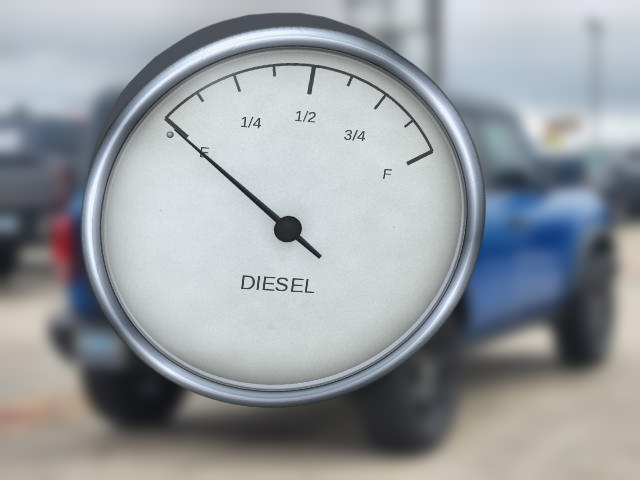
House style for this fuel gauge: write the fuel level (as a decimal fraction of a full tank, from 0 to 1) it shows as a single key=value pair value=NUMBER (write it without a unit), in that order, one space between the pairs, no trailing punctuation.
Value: value=0
